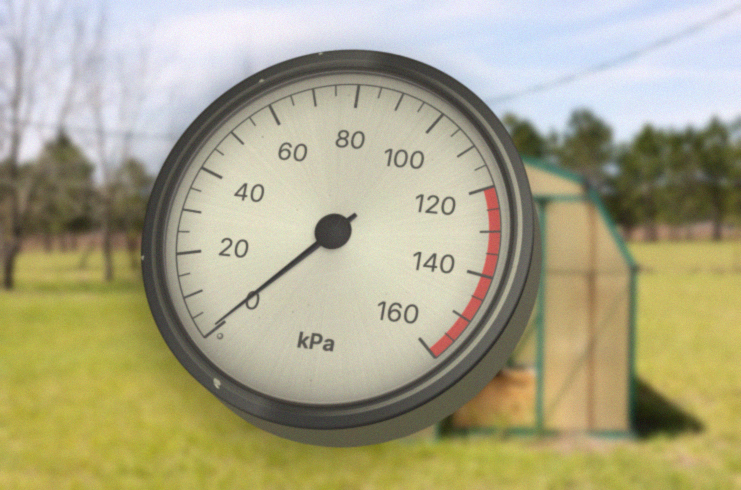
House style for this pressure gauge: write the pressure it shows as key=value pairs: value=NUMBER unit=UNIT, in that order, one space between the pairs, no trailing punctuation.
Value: value=0 unit=kPa
